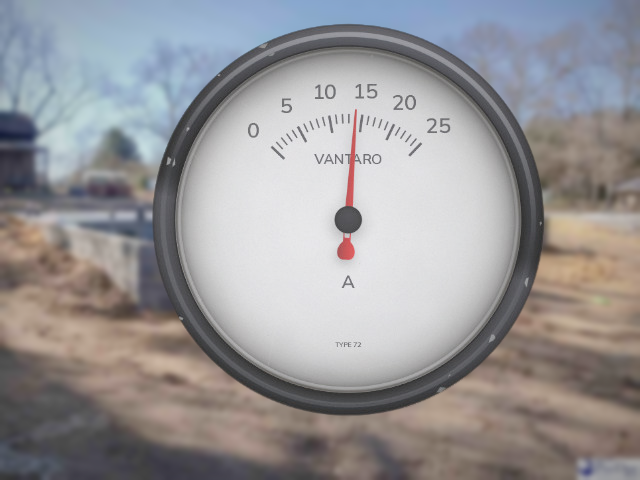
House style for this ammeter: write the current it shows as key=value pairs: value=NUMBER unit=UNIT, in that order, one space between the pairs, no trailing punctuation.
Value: value=14 unit=A
